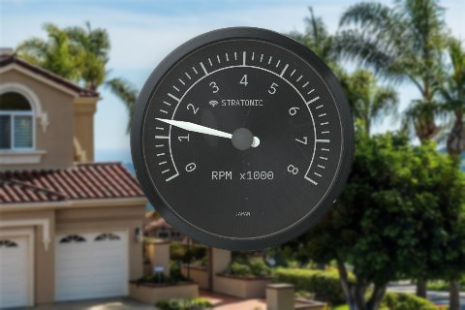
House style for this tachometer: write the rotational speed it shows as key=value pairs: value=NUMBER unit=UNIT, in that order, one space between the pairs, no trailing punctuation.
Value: value=1400 unit=rpm
